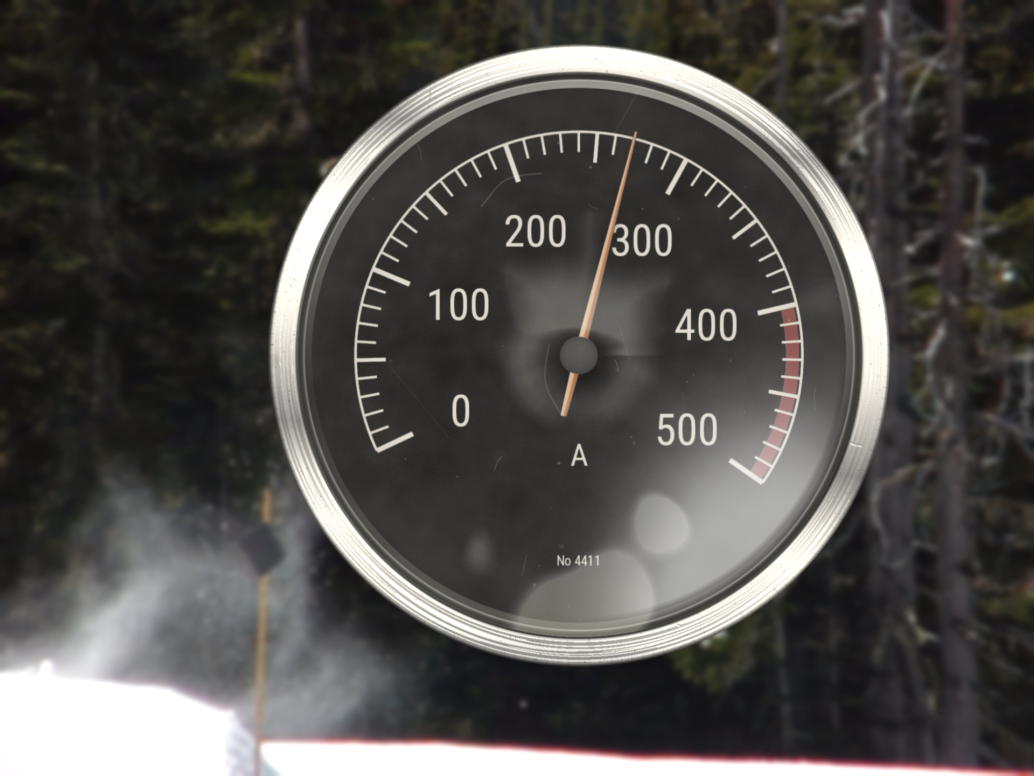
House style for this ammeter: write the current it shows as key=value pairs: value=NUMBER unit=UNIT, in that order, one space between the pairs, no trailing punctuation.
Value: value=270 unit=A
